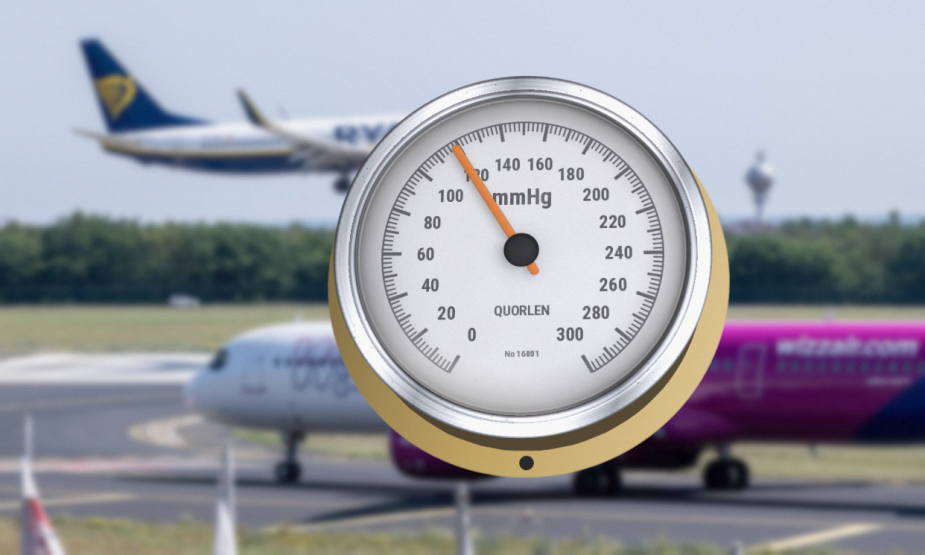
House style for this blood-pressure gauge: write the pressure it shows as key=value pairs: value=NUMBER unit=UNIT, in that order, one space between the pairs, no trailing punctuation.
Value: value=118 unit=mmHg
